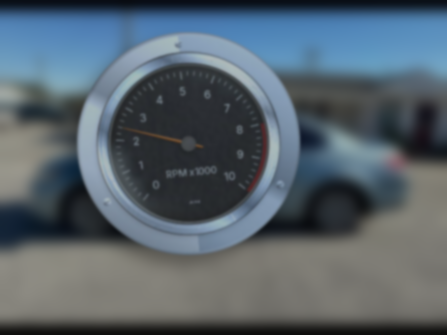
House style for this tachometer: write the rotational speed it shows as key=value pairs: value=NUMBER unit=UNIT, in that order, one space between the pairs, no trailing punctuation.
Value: value=2400 unit=rpm
